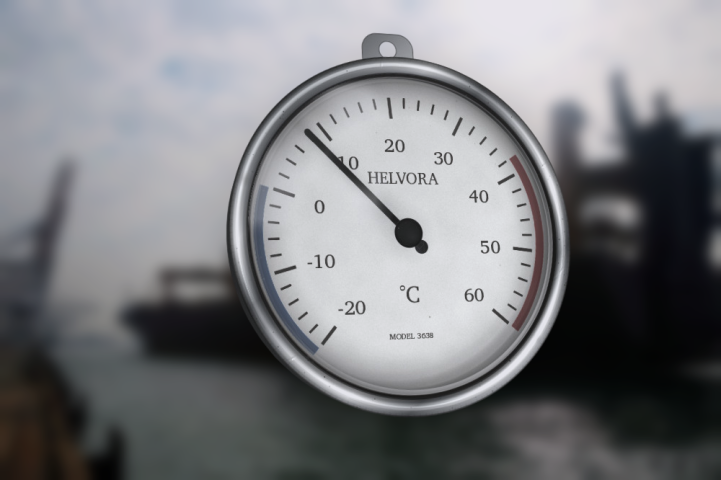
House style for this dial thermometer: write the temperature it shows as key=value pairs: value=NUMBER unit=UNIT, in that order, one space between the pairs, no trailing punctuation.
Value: value=8 unit=°C
